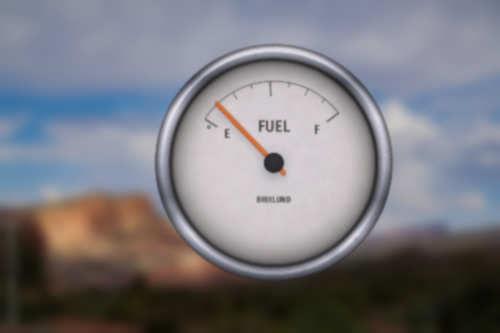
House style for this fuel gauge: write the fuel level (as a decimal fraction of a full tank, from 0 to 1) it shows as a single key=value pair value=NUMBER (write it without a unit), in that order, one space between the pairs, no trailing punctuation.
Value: value=0.125
